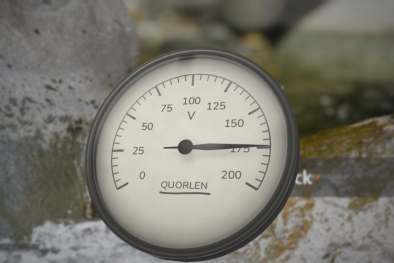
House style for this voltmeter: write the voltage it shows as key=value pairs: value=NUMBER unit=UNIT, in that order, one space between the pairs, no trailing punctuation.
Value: value=175 unit=V
